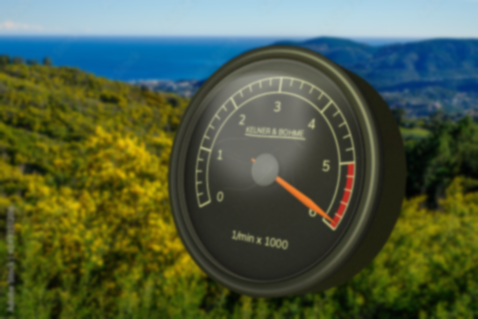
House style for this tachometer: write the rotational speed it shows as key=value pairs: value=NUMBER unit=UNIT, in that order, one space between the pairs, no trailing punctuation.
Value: value=5900 unit=rpm
